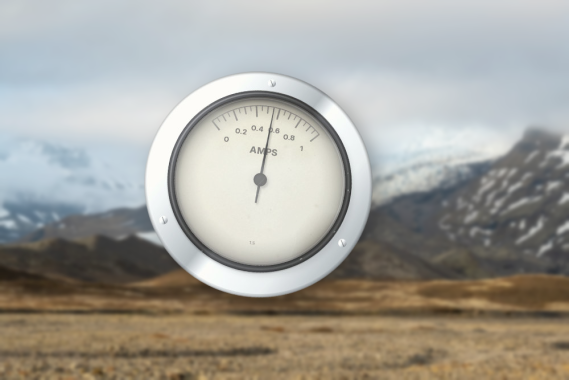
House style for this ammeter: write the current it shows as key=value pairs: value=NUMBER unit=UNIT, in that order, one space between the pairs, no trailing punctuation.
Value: value=0.55 unit=A
